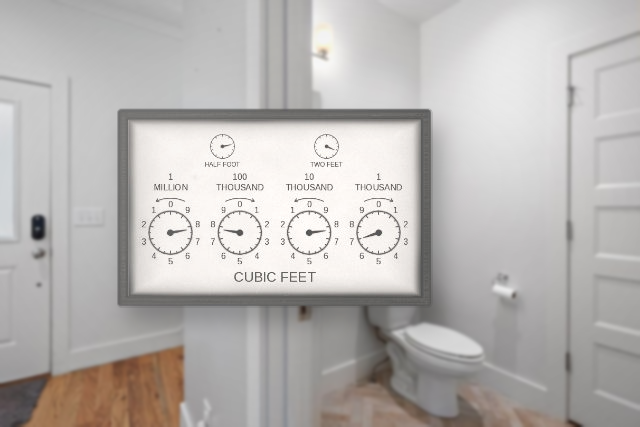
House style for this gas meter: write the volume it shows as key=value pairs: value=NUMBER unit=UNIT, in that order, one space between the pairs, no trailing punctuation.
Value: value=777700 unit=ft³
